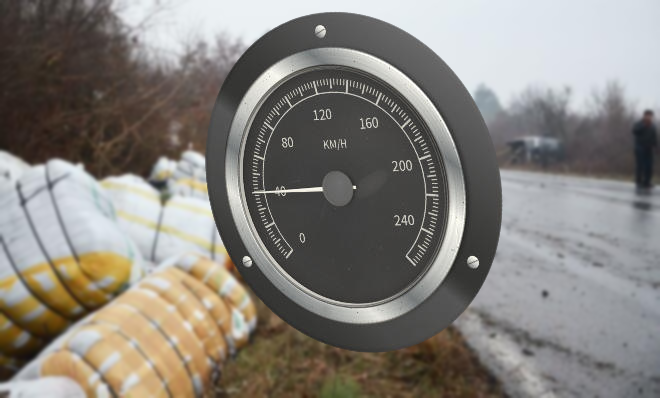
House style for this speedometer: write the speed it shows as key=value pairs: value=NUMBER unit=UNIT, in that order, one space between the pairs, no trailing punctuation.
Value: value=40 unit=km/h
